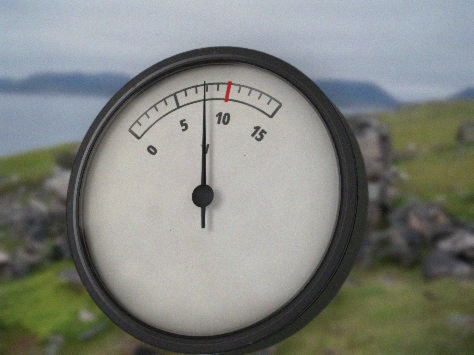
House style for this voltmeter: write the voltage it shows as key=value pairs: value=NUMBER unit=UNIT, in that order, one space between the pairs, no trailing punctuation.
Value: value=8 unit=V
